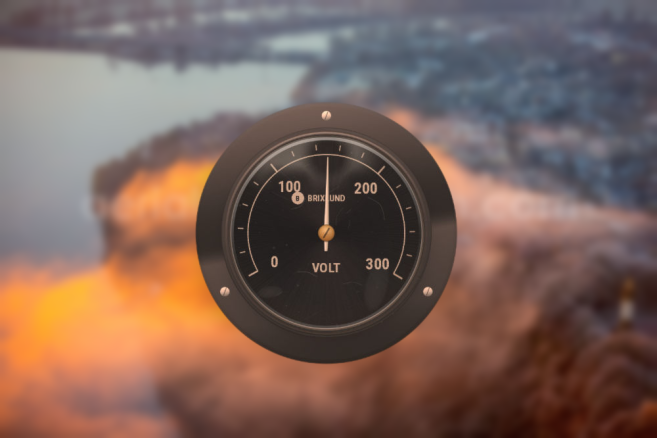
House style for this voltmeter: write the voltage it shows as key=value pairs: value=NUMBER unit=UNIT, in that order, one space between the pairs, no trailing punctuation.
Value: value=150 unit=V
